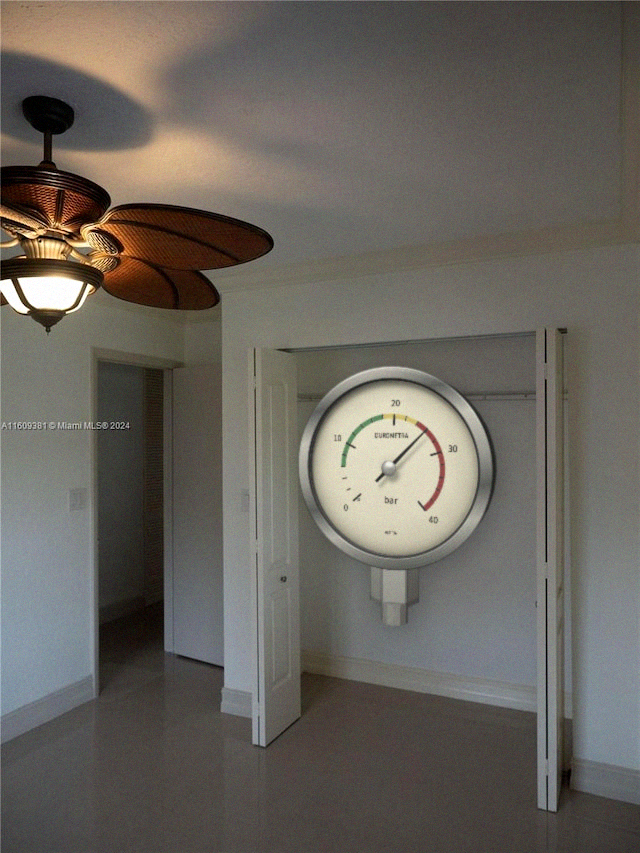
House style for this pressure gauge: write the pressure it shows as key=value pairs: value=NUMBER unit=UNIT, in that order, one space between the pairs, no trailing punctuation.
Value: value=26 unit=bar
